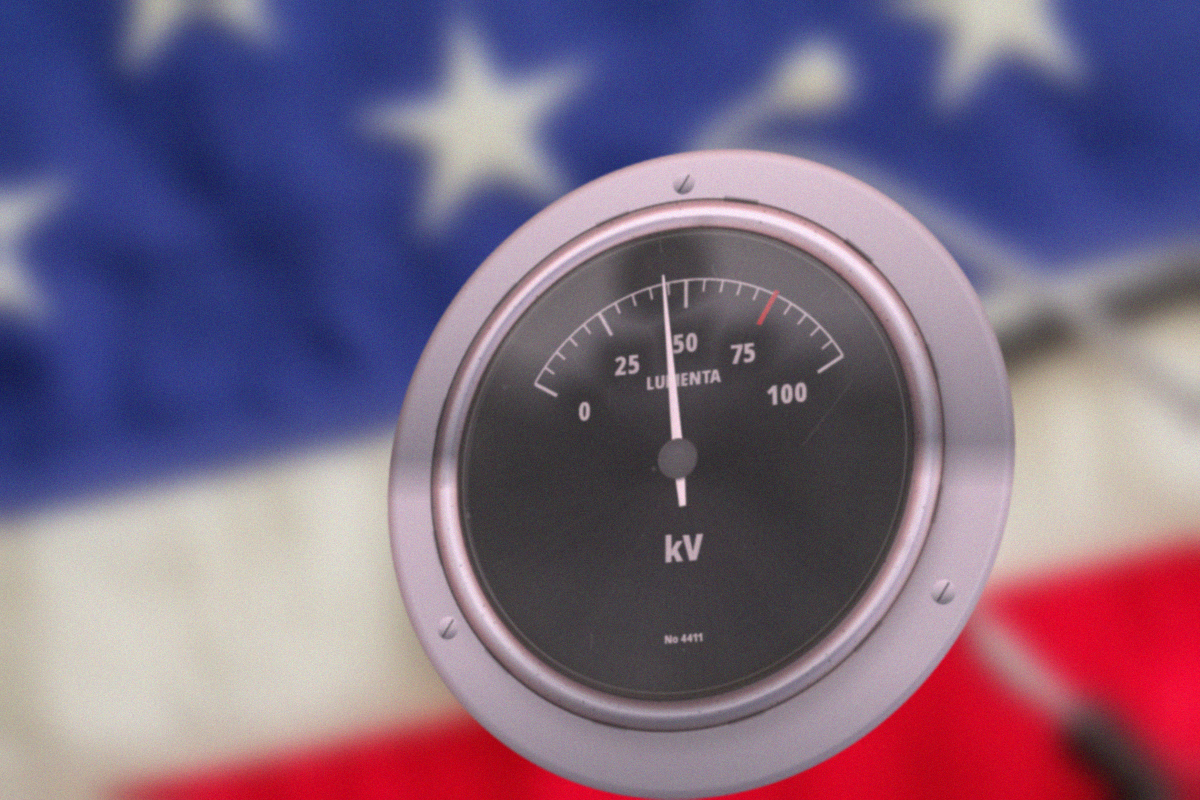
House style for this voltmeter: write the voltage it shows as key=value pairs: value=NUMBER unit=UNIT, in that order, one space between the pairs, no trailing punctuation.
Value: value=45 unit=kV
